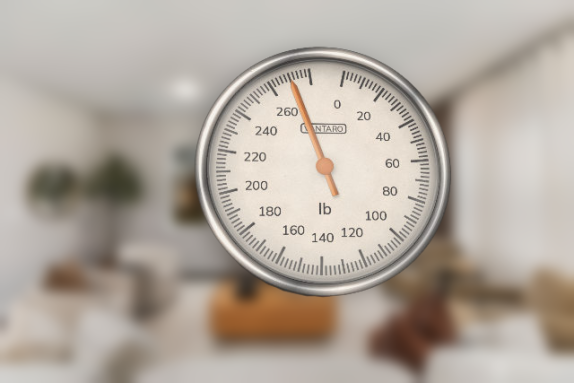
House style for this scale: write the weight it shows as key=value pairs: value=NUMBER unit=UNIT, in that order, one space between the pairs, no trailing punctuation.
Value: value=270 unit=lb
